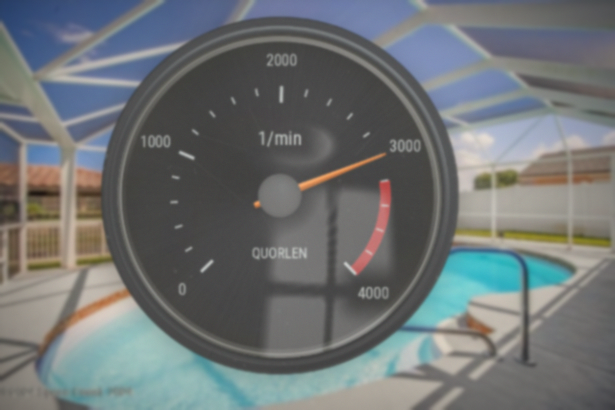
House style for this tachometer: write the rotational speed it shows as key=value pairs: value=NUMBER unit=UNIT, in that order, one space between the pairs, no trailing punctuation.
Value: value=3000 unit=rpm
